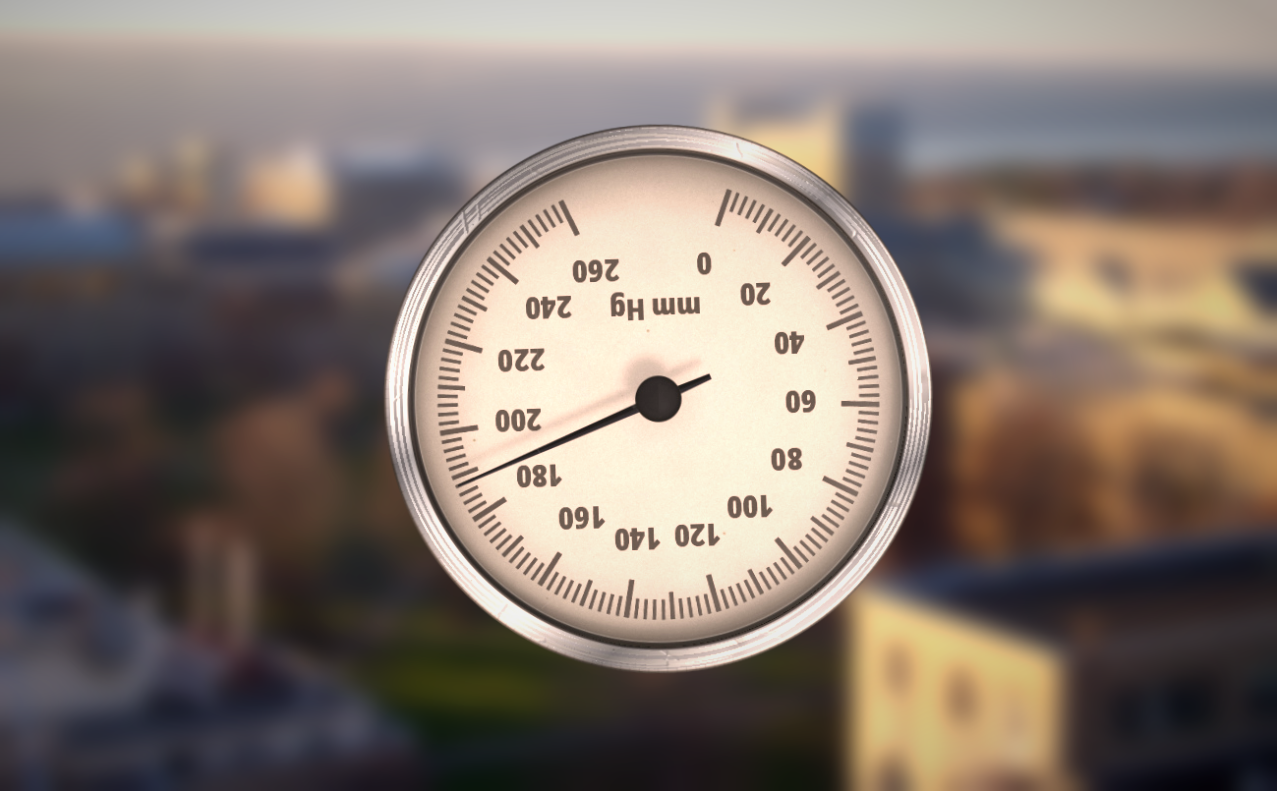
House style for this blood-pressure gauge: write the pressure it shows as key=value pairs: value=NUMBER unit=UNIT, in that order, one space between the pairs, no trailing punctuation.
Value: value=188 unit=mmHg
